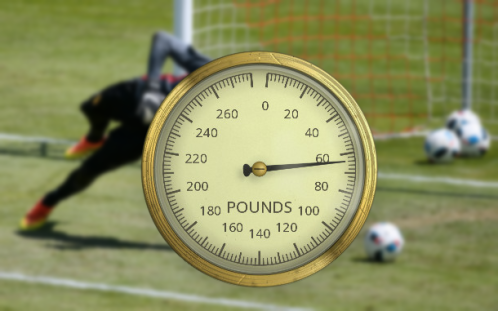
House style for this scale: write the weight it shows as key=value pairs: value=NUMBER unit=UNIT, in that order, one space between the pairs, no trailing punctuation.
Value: value=64 unit=lb
